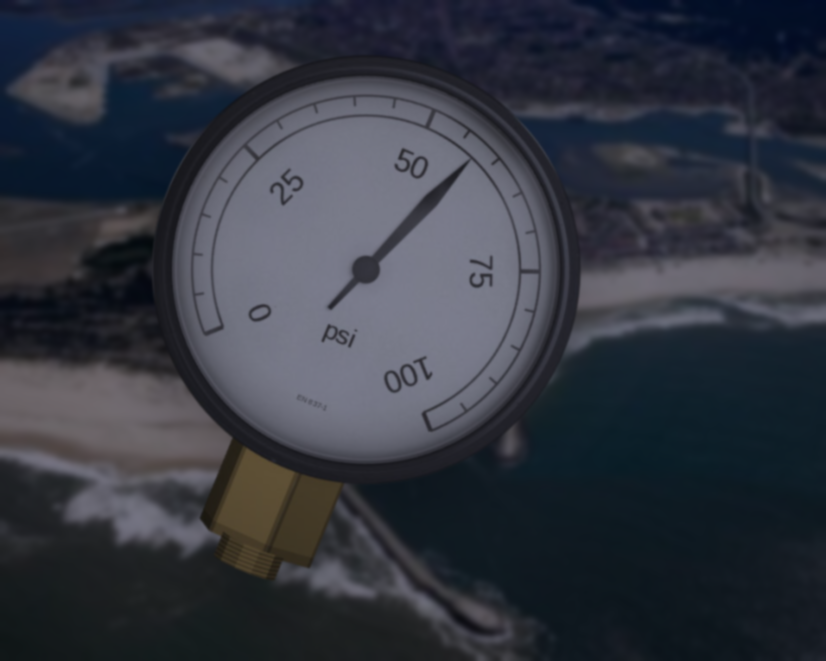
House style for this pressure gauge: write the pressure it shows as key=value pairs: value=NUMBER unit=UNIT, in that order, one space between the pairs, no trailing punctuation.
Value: value=57.5 unit=psi
